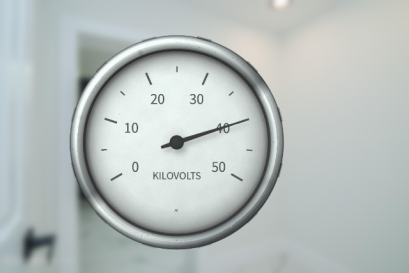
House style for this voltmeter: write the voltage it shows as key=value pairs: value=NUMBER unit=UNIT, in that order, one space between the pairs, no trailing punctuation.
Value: value=40 unit=kV
